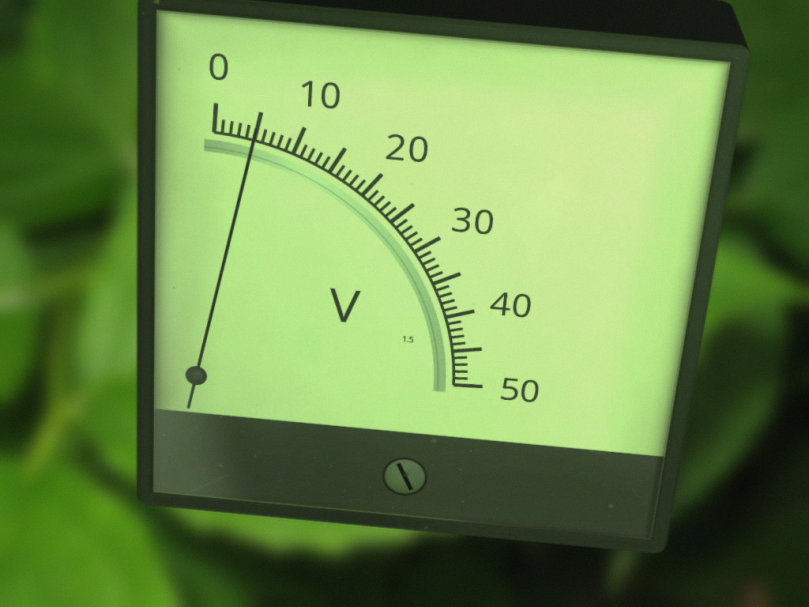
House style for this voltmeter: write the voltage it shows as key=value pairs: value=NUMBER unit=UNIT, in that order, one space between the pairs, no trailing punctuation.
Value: value=5 unit=V
